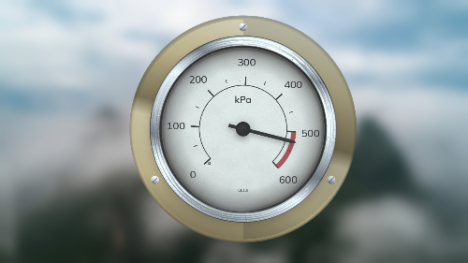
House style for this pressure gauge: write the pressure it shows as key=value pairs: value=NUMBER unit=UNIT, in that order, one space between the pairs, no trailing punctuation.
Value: value=525 unit=kPa
